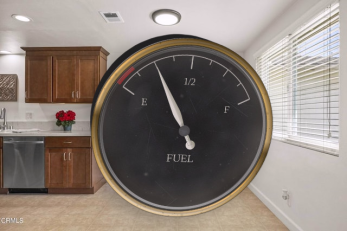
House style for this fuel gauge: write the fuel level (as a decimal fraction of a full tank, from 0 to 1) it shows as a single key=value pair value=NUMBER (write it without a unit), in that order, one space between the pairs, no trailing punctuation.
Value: value=0.25
